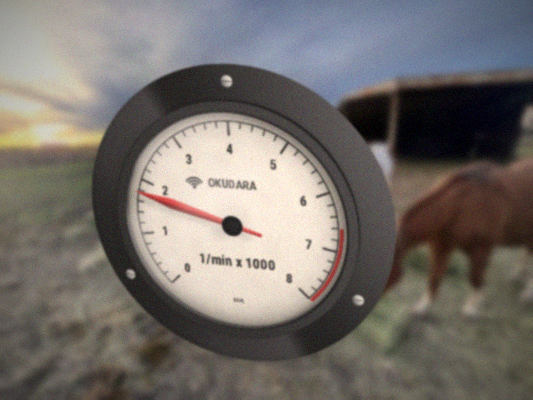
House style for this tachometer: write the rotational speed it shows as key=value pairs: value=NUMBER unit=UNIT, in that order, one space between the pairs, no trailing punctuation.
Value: value=1800 unit=rpm
